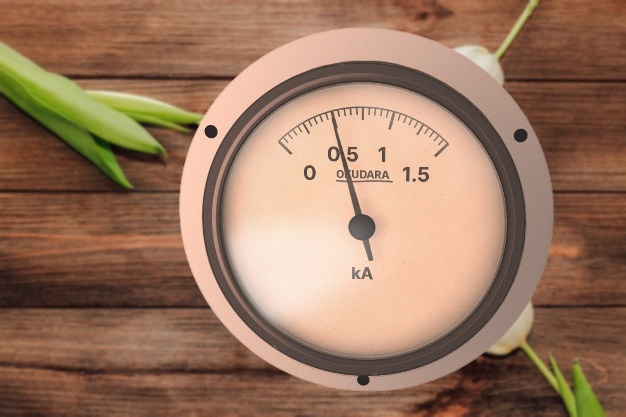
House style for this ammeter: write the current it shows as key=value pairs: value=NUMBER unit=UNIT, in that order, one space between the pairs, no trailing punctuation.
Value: value=0.5 unit=kA
